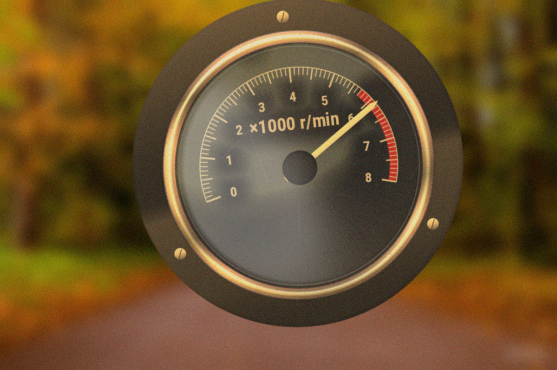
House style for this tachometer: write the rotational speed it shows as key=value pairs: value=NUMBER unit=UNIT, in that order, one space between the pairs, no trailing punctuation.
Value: value=6100 unit=rpm
